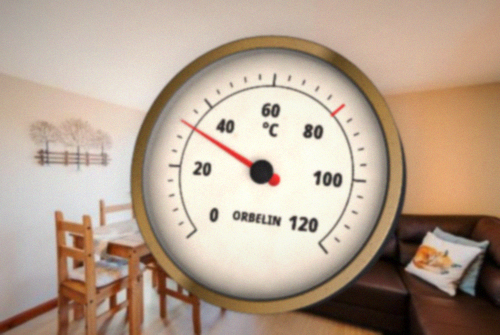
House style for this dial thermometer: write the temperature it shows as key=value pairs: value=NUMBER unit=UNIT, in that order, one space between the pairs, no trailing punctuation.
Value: value=32 unit=°C
